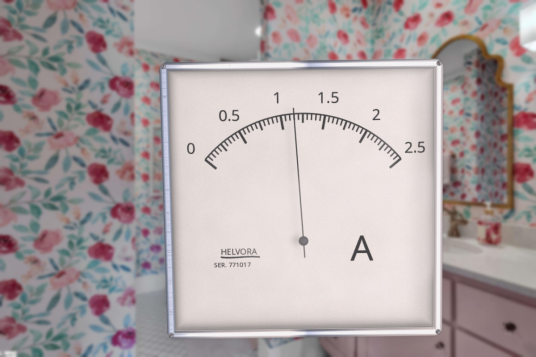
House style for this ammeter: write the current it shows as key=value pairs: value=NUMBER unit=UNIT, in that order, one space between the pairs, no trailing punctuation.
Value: value=1.15 unit=A
